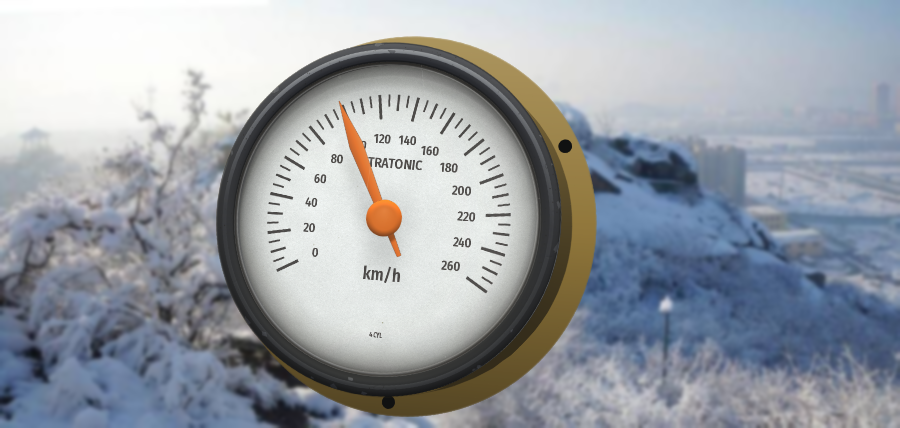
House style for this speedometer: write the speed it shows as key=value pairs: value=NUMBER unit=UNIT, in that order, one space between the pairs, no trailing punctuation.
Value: value=100 unit=km/h
